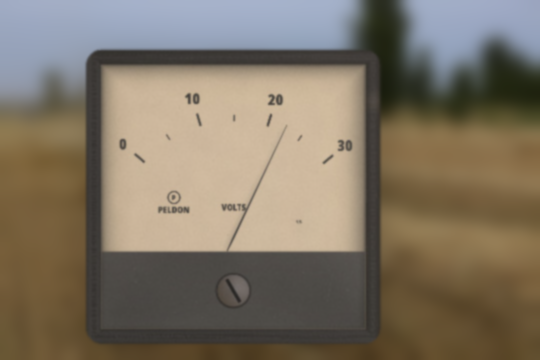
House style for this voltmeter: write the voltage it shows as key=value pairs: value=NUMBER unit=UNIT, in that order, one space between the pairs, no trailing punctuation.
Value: value=22.5 unit=V
